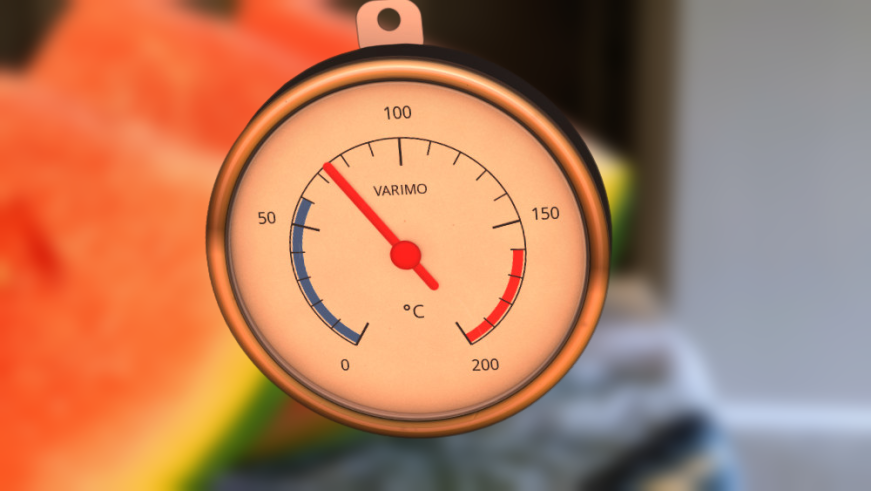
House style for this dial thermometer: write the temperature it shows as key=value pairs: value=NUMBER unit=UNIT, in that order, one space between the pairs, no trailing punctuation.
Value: value=75 unit=°C
